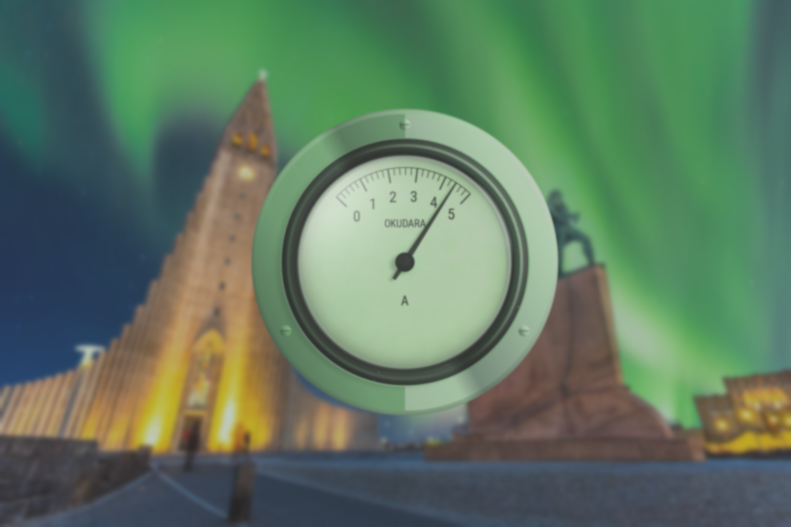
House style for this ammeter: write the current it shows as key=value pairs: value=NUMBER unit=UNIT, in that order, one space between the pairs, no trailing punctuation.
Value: value=4.4 unit=A
